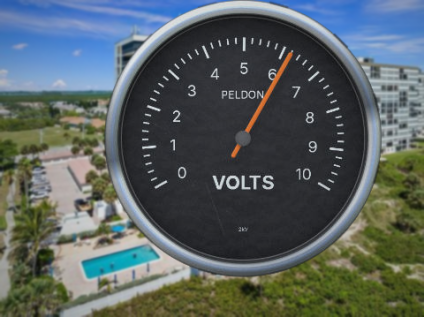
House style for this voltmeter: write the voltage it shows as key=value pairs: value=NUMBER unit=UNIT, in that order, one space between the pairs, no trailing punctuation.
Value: value=6.2 unit=V
